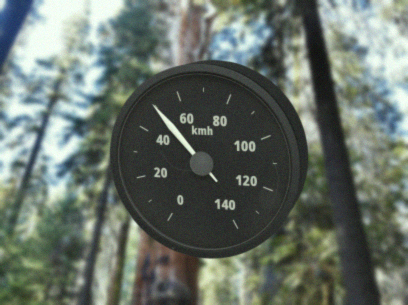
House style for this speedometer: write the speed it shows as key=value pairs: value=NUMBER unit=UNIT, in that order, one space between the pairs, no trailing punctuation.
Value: value=50 unit=km/h
